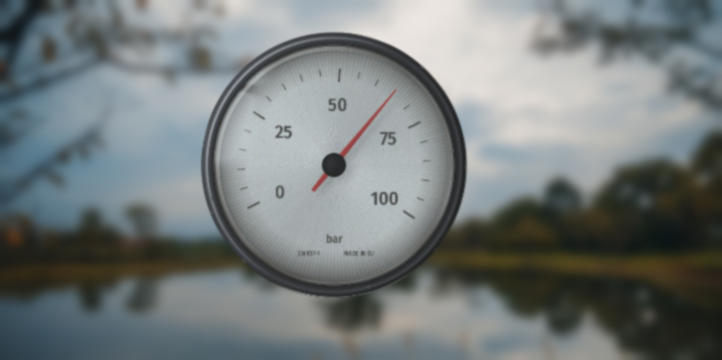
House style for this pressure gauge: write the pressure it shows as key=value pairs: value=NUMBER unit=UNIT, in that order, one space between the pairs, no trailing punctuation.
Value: value=65 unit=bar
